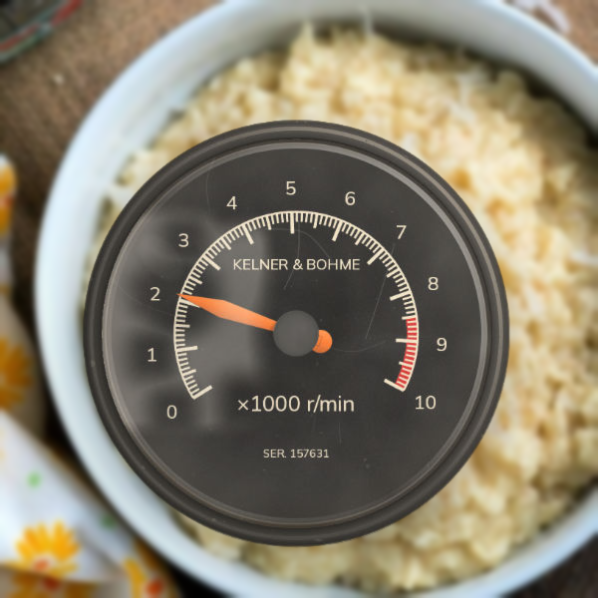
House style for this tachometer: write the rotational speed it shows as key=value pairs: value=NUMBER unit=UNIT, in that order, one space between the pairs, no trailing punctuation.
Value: value=2100 unit=rpm
